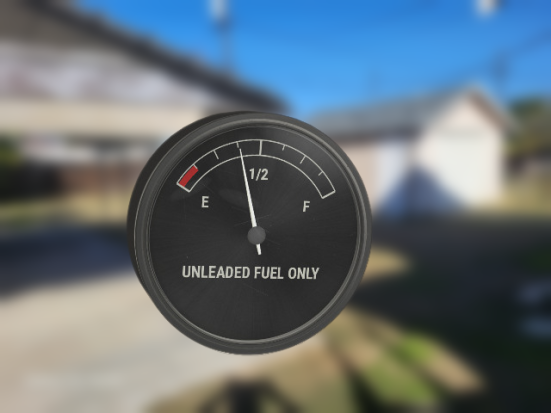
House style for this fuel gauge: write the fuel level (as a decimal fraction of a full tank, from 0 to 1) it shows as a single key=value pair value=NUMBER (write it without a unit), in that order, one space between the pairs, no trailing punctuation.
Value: value=0.375
